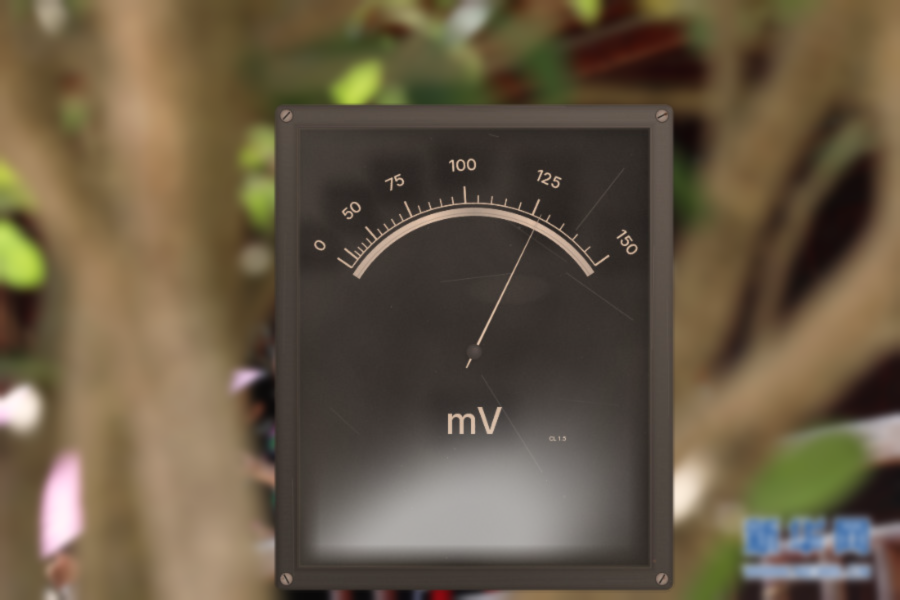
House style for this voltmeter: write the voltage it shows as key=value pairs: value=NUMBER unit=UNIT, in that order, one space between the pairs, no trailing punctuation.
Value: value=127.5 unit=mV
